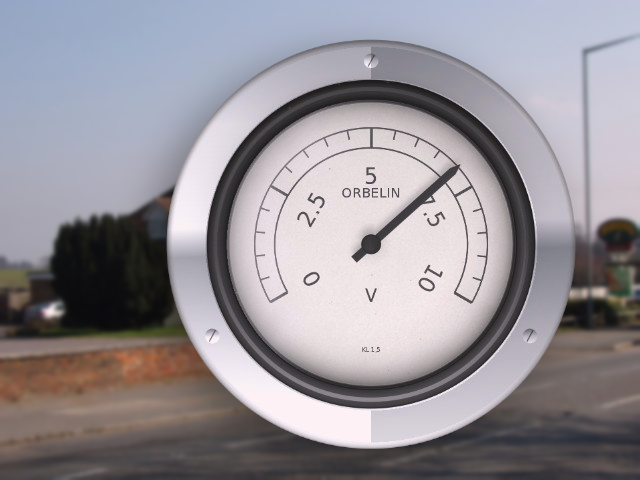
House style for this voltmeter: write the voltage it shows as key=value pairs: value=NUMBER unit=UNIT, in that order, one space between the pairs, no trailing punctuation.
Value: value=7 unit=V
